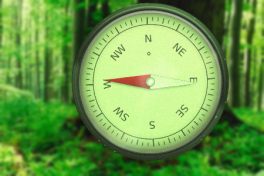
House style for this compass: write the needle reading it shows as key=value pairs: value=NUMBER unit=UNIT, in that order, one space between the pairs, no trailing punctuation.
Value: value=275 unit=°
